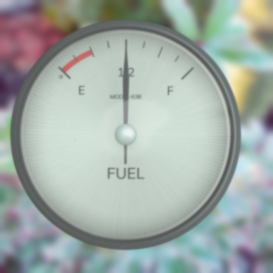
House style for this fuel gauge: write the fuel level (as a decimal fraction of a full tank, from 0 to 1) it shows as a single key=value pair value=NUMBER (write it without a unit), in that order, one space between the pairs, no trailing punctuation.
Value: value=0.5
